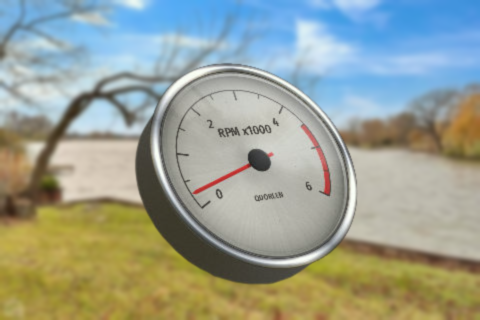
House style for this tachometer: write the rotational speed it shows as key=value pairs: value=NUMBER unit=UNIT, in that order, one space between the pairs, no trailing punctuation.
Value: value=250 unit=rpm
